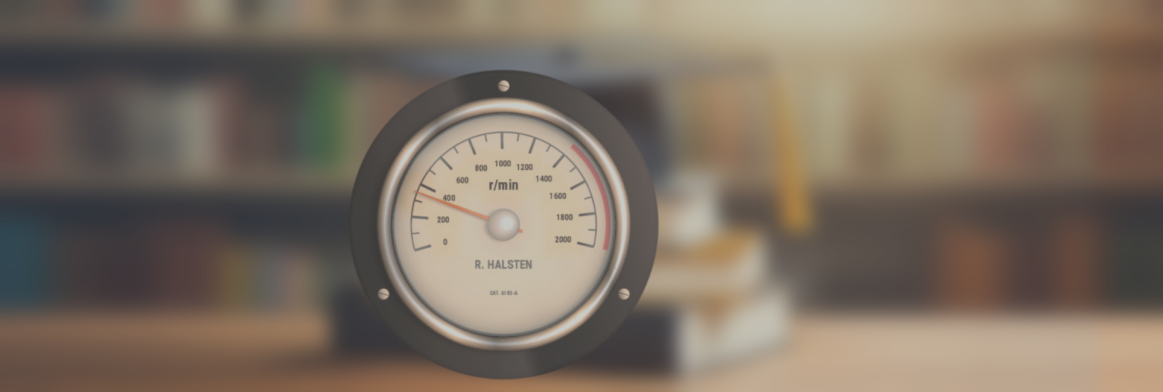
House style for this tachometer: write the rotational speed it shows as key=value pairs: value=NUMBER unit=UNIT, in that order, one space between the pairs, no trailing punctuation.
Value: value=350 unit=rpm
